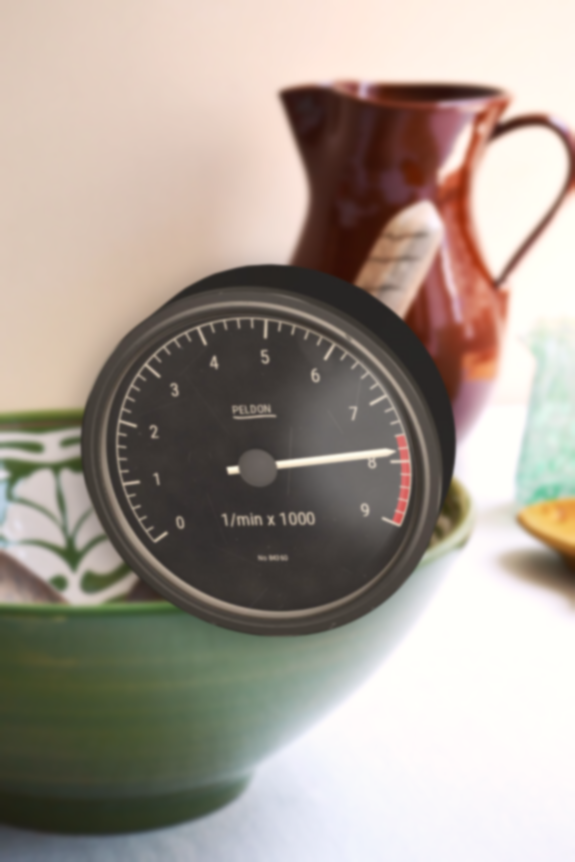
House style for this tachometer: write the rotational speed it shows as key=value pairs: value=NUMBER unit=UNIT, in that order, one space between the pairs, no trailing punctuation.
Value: value=7800 unit=rpm
